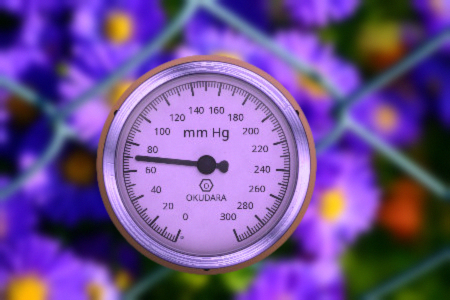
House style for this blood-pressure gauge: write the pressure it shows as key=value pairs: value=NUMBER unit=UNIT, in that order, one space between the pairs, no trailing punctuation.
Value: value=70 unit=mmHg
